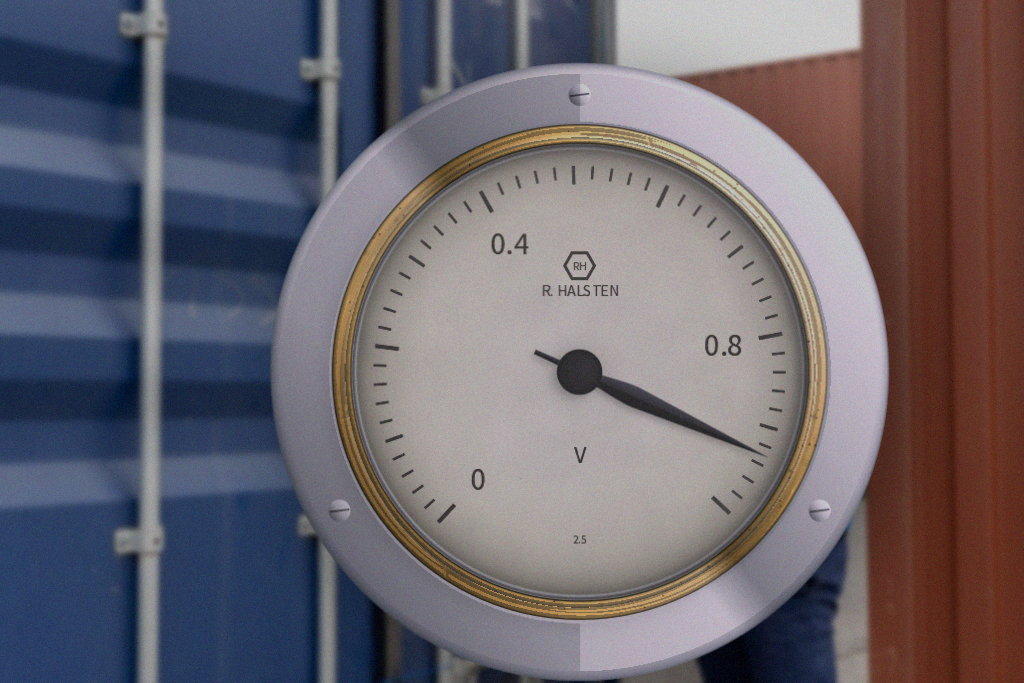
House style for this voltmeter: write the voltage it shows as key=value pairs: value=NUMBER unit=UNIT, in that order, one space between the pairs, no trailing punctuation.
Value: value=0.93 unit=V
